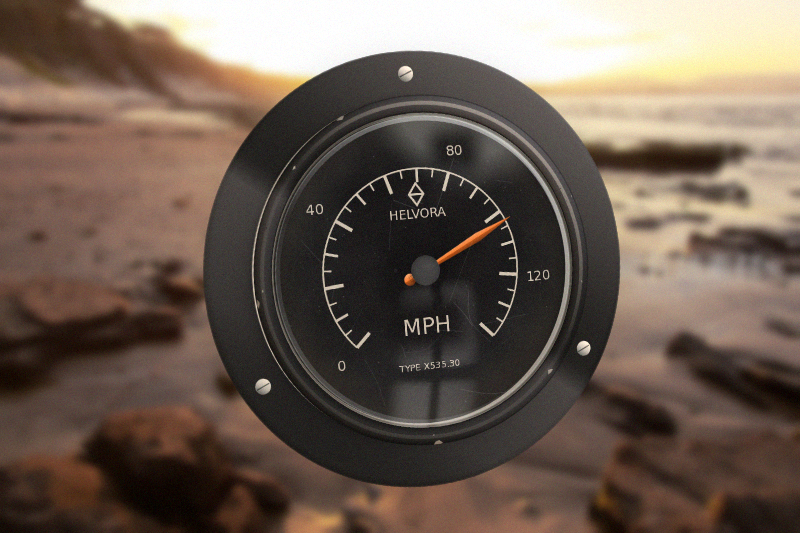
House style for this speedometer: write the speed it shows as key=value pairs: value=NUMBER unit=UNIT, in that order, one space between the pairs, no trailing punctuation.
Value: value=102.5 unit=mph
